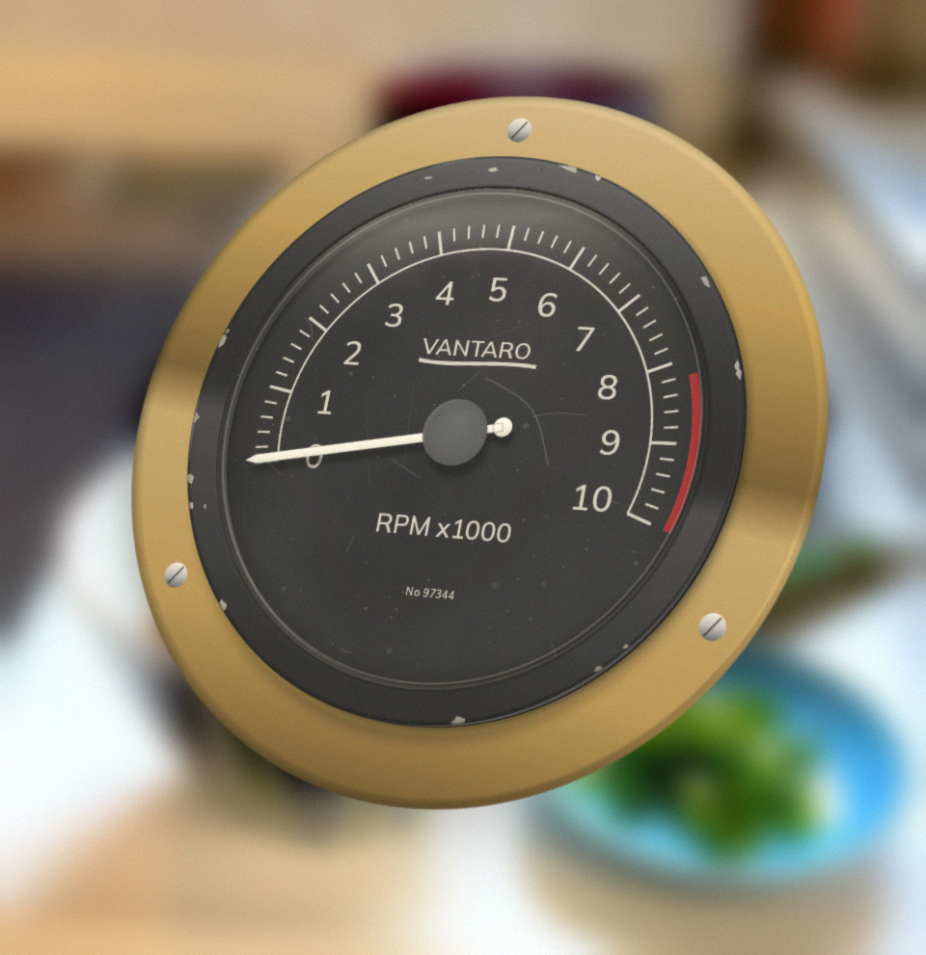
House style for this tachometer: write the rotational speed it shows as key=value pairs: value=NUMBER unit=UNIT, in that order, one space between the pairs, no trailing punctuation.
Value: value=0 unit=rpm
